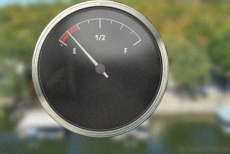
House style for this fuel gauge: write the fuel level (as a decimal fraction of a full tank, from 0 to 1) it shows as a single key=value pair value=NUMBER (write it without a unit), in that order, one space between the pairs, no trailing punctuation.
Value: value=0.125
